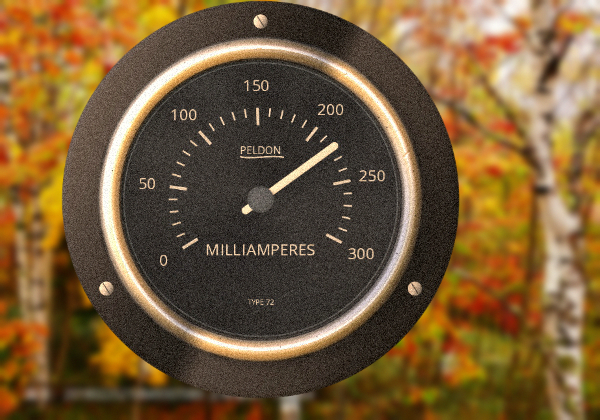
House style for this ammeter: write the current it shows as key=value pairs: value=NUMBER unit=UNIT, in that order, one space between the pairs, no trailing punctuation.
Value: value=220 unit=mA
